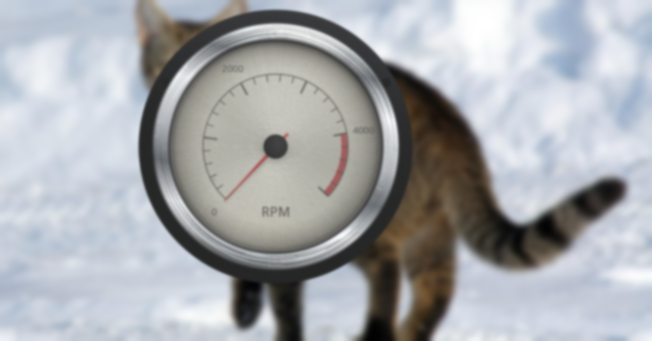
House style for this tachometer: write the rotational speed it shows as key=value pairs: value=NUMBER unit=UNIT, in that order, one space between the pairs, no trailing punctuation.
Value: value=0 unit=rpm
